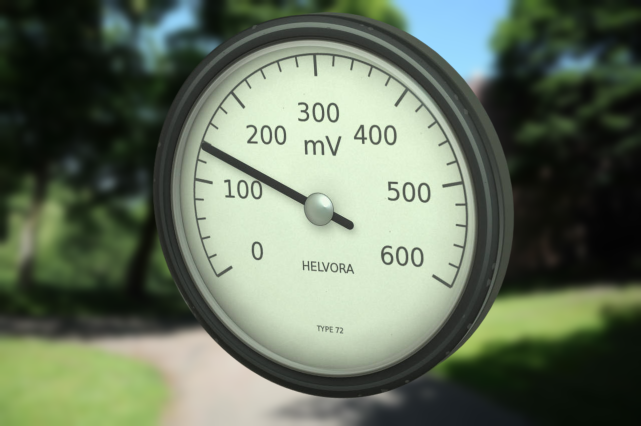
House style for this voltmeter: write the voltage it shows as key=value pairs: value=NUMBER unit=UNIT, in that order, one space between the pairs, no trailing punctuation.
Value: value=140 unit=mV
